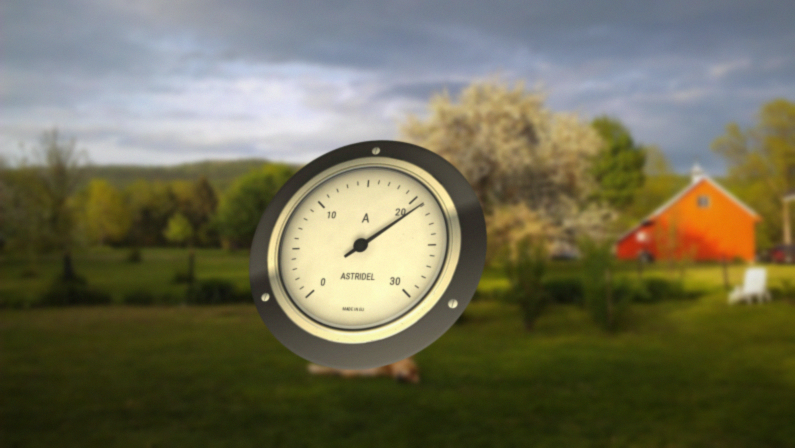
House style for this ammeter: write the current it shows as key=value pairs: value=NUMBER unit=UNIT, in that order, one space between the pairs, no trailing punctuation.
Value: value=21 unit=A
